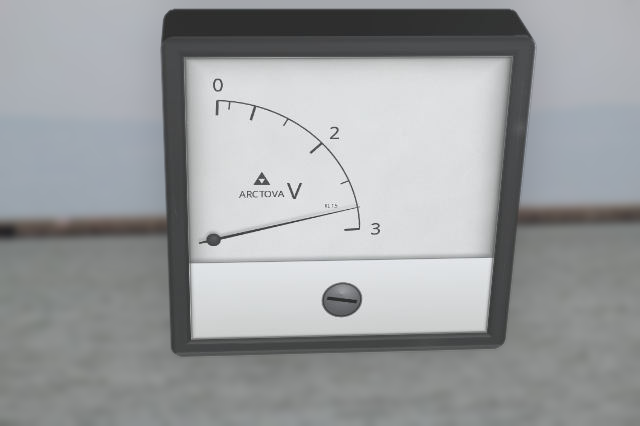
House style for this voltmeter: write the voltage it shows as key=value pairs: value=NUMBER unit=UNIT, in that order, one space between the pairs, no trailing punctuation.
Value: value=2.75 unit=V
